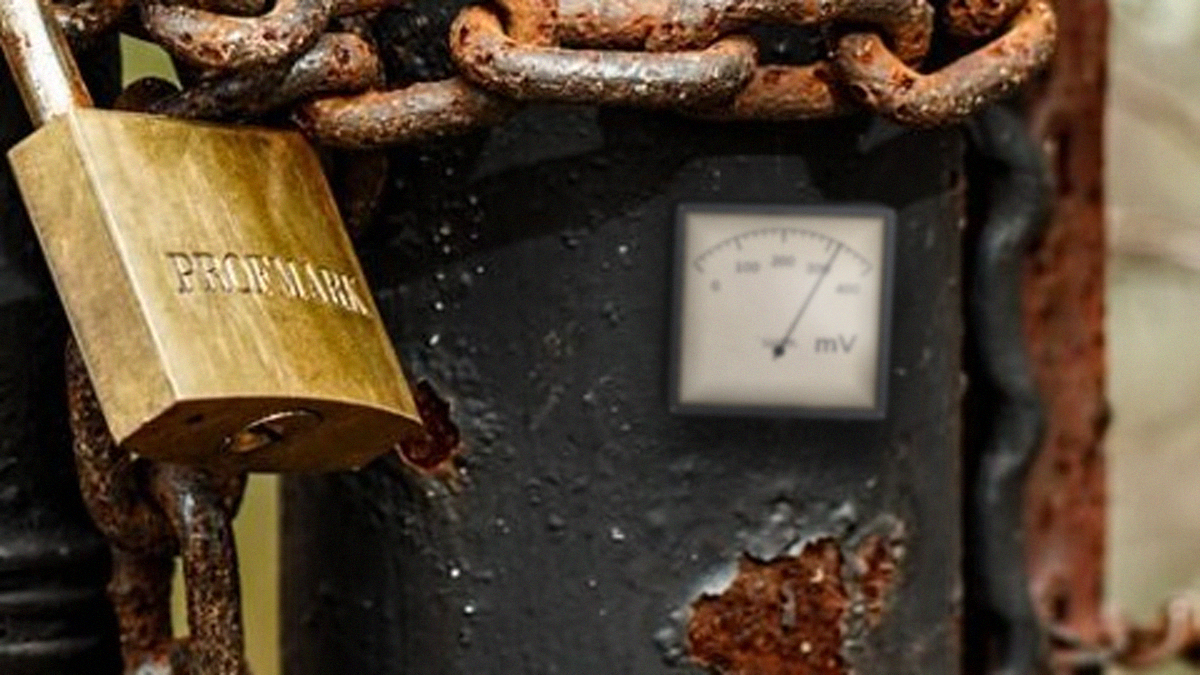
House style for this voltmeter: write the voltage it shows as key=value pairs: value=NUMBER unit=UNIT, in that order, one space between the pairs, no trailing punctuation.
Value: value=320 unit=mV
